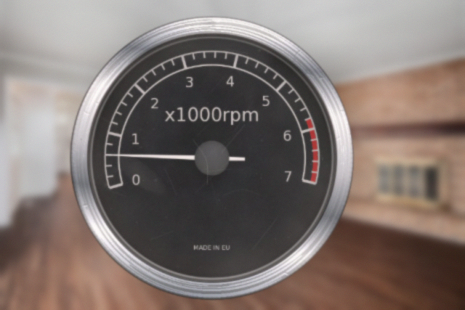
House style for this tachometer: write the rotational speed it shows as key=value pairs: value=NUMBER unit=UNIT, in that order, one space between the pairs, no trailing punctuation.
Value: value=600 unit=rpm
